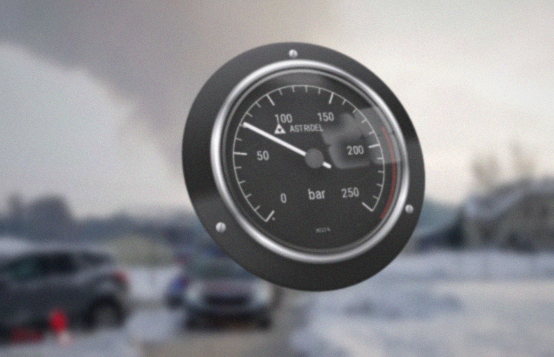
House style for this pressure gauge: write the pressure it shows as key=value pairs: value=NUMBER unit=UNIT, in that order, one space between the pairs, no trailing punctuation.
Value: value=70 unit=bar
